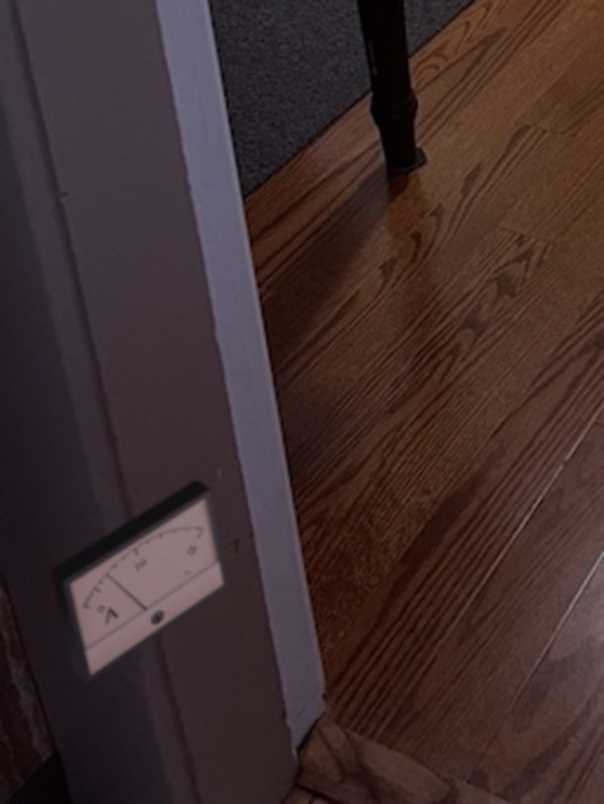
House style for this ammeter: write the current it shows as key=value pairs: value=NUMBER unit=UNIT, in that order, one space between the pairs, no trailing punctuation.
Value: value=7 unit=A
